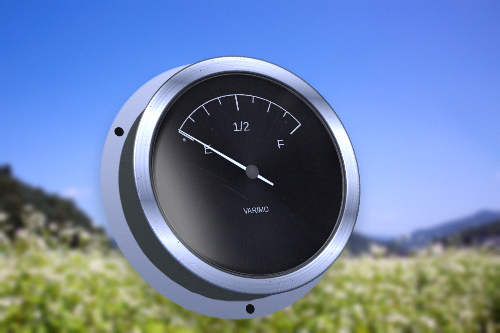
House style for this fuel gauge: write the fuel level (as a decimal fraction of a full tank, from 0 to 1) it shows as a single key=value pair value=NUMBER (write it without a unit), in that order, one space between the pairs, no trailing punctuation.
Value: value=0
